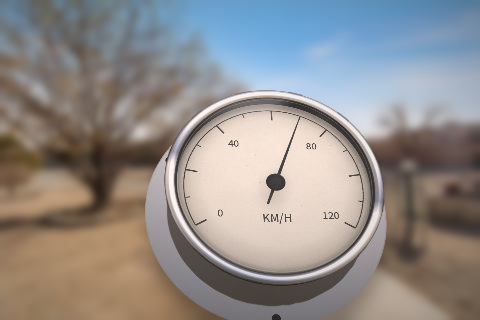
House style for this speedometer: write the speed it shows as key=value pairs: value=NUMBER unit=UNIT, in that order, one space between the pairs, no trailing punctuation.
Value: value=70 unit=km/h
